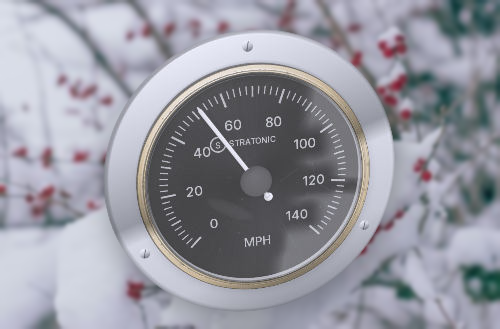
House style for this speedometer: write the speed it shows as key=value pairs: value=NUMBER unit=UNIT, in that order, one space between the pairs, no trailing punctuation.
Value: value=52 unit=mph
